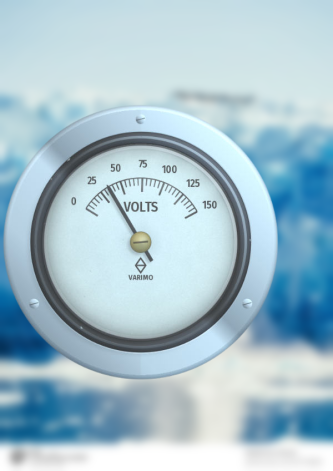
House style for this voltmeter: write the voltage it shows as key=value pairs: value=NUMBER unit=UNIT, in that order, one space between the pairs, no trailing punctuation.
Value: value=35 unit=V
